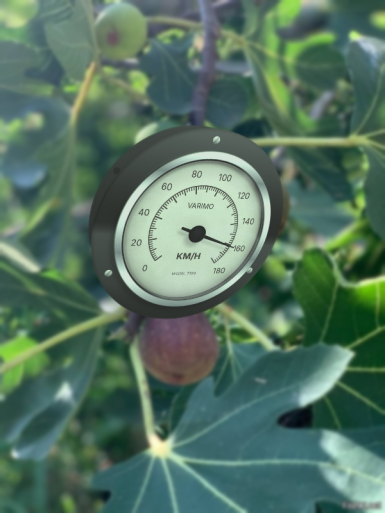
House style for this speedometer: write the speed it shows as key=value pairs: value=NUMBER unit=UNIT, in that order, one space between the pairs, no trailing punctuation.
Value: value=160 unit=km/h
